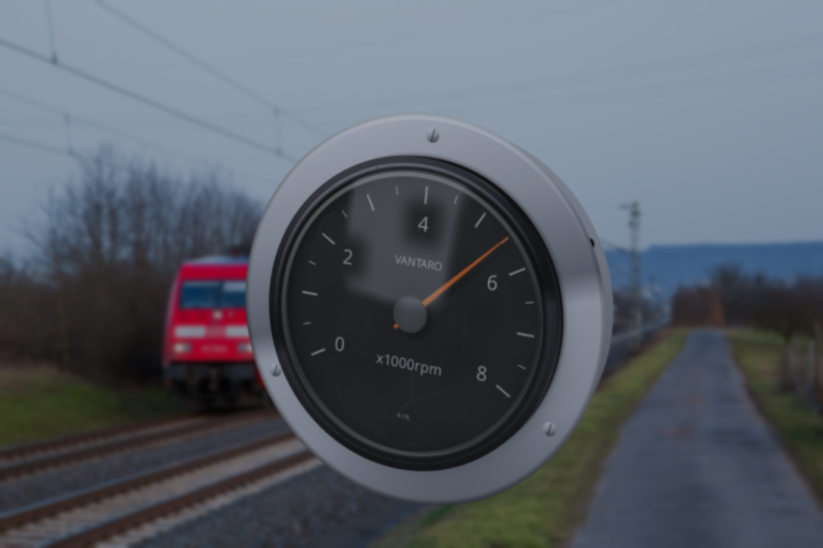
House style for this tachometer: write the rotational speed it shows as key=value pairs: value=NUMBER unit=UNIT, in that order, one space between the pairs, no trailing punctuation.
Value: value=5500 unit=rpm
